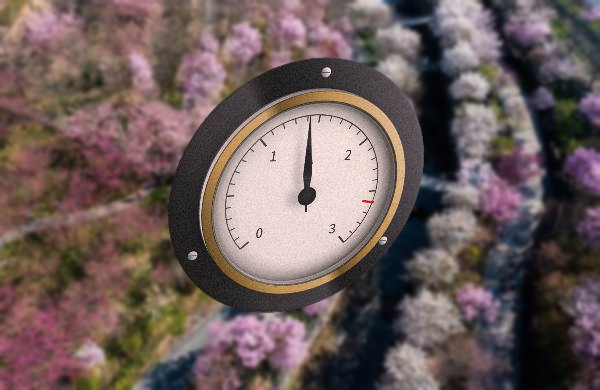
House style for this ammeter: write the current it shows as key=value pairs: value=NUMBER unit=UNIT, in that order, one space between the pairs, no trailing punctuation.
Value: value=1.4 unit=A
